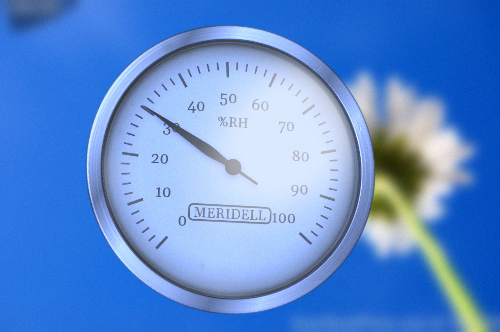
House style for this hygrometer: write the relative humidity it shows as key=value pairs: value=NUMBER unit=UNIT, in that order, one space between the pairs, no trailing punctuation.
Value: value=30 unit=%
